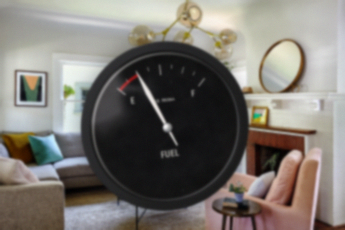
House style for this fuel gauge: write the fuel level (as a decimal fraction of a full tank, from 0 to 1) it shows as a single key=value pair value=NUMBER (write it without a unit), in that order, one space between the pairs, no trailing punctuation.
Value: value=0.25
